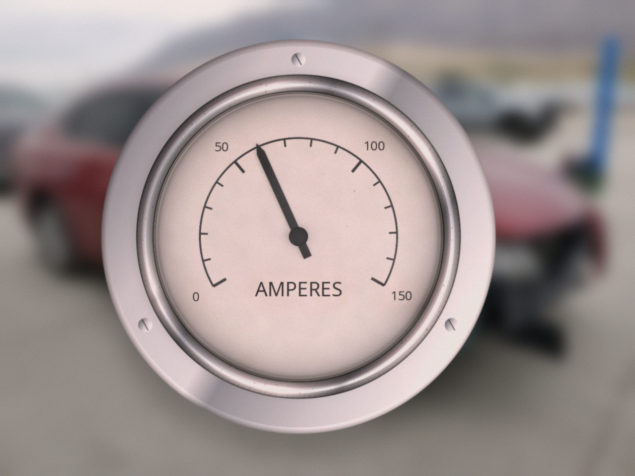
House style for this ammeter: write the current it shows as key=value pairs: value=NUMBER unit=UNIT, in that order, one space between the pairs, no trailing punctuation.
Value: value=60 unit=A
